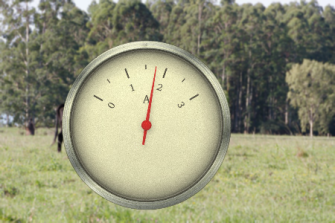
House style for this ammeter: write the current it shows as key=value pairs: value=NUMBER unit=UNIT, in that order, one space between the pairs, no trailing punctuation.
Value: value=1.75 unit=A
